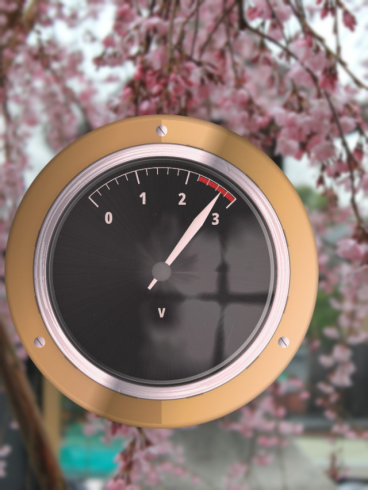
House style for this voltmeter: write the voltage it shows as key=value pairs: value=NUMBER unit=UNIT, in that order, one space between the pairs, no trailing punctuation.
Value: value=2.7 unit=V
